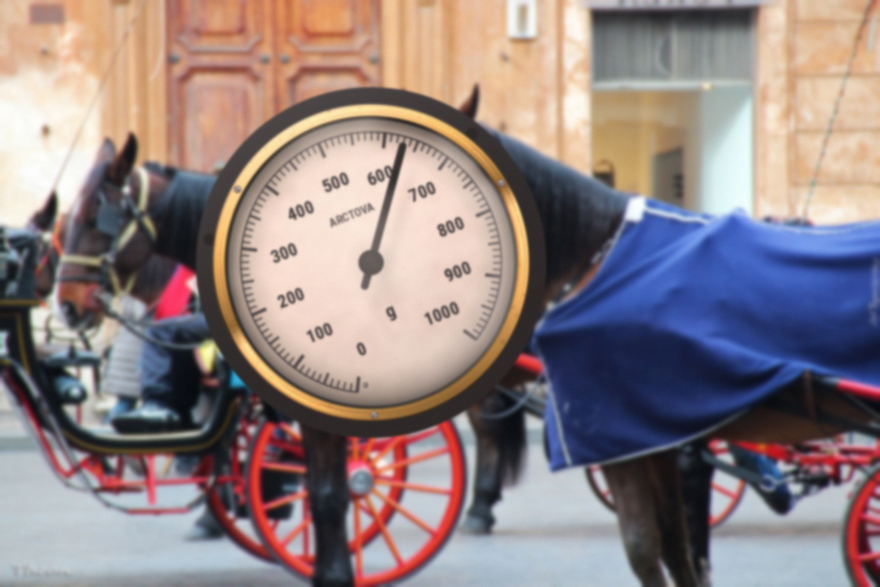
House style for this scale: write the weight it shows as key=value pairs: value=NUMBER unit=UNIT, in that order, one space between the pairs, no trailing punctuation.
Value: value=630 unit=g
